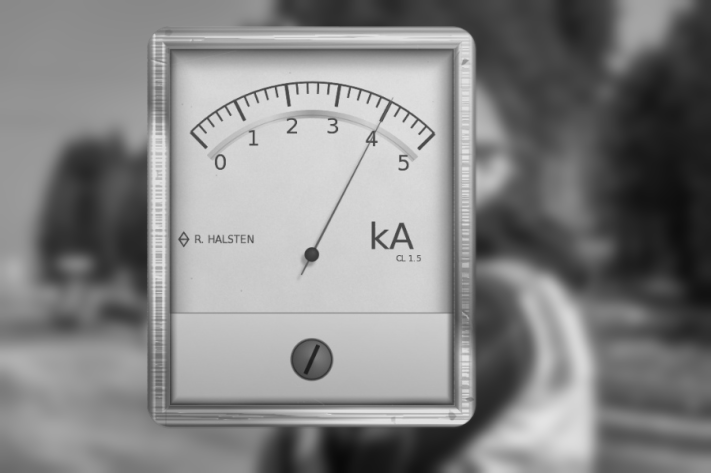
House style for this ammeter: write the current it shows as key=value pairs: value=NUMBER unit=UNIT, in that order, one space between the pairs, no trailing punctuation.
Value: value=4 unit=kA
